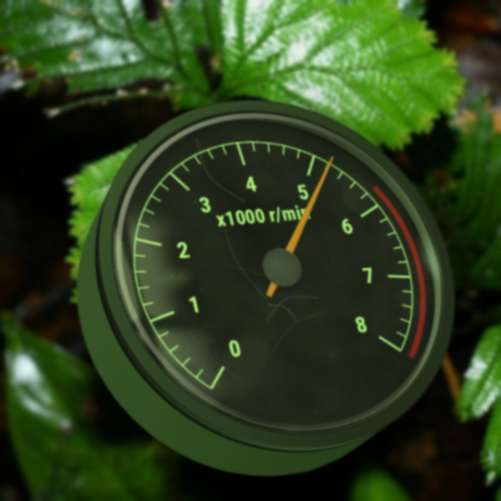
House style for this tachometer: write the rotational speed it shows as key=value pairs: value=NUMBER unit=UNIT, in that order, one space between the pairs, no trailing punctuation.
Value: value=5200 unit=rpm
